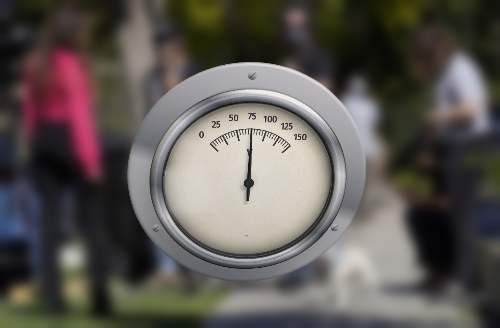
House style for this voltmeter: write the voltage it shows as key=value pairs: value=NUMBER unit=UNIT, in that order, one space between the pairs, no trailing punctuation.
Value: value=75 unit=V
